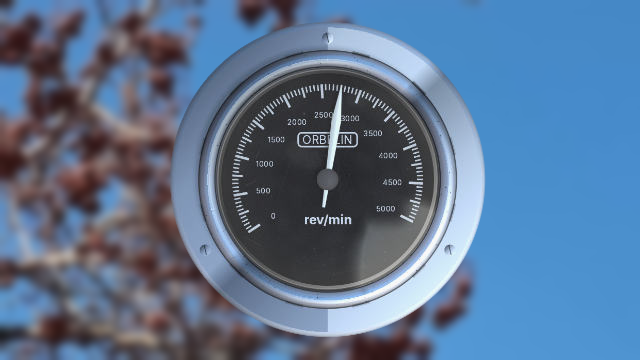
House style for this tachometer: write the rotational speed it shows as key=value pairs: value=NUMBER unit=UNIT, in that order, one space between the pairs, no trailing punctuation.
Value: value=2750 unit=rpm
